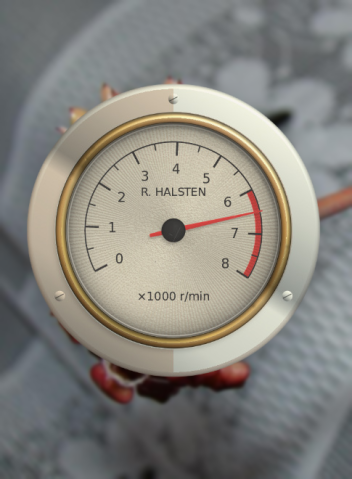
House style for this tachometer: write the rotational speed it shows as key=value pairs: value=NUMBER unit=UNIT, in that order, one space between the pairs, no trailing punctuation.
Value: value=6500 unit=rpm
